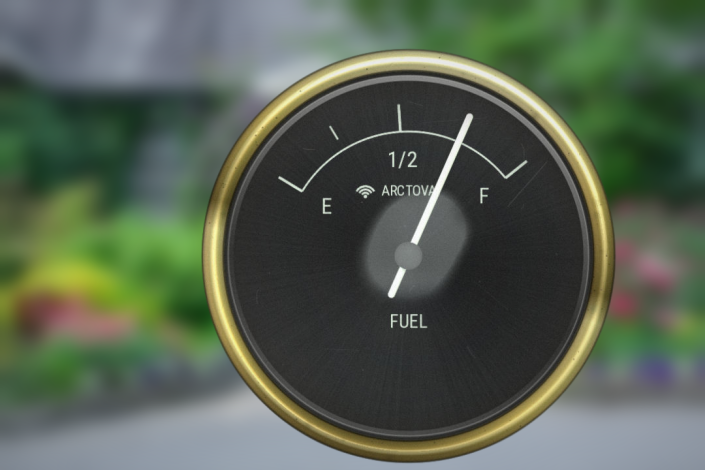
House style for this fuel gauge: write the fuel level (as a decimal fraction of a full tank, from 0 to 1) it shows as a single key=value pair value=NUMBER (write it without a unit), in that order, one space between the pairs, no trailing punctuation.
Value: value=0.75
